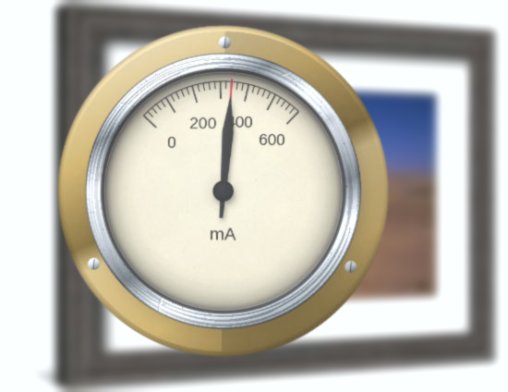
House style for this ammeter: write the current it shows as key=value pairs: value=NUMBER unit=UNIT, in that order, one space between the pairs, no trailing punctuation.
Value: value=340 unit=mA
